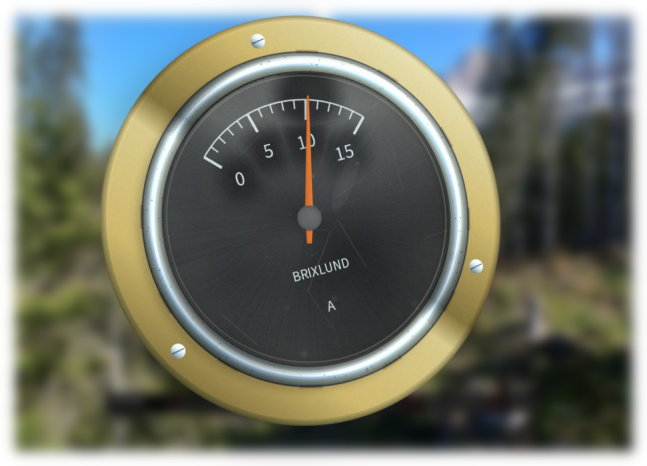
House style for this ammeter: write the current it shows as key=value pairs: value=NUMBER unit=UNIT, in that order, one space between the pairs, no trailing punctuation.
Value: value=10 unit=A
